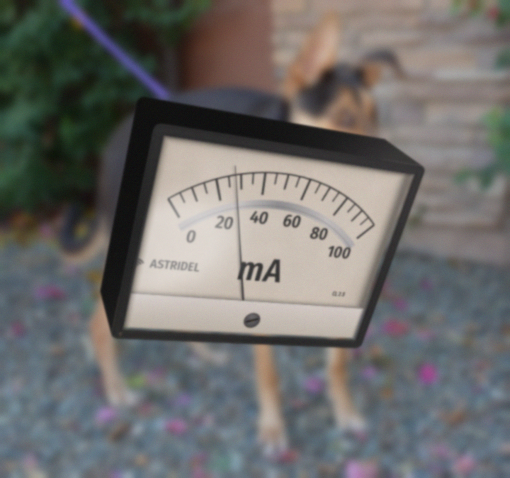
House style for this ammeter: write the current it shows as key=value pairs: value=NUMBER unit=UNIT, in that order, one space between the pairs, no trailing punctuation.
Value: value=27.5 unit=mA
